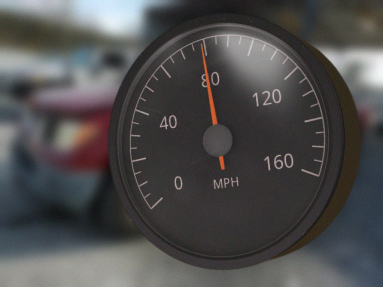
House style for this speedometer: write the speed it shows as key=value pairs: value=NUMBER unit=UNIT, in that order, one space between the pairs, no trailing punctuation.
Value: value=80 unit=mph
